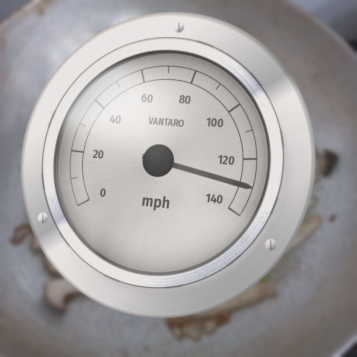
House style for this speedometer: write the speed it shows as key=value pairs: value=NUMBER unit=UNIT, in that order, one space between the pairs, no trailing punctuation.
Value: value=130 unit=mph
